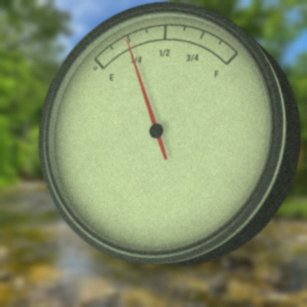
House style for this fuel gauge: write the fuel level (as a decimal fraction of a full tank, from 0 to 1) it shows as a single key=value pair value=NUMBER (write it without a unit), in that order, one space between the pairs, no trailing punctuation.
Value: value=0.25
